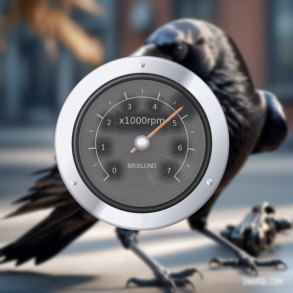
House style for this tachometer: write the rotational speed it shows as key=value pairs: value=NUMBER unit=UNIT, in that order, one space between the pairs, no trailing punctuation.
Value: value=4750 unit=rpm
